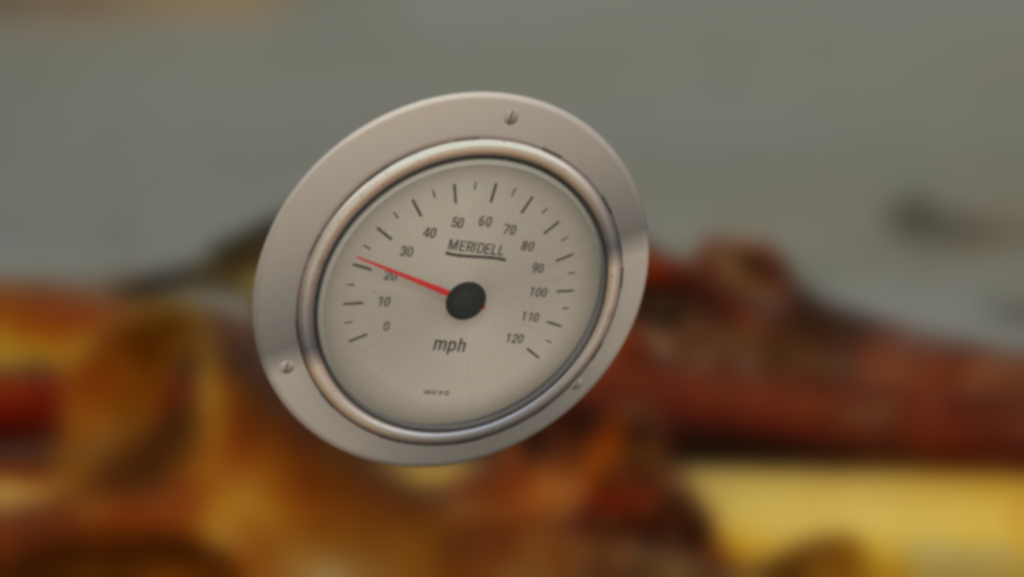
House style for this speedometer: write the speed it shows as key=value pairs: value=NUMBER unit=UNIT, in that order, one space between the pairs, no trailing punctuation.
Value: value=22.5 unit=mph
